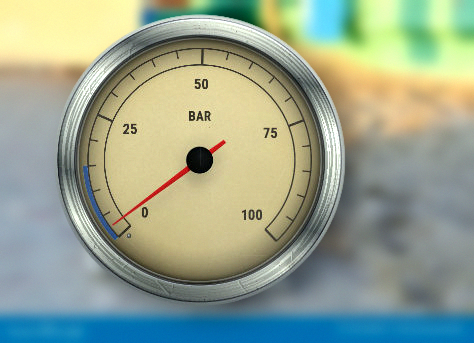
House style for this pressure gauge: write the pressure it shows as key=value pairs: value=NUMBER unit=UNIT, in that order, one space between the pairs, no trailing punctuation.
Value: value=2.5 unit=bar
